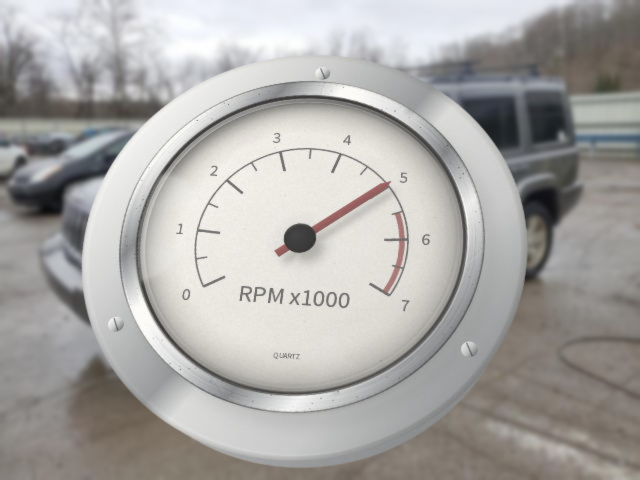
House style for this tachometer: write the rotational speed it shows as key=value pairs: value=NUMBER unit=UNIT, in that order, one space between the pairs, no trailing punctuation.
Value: value=5000 unit=rpm
